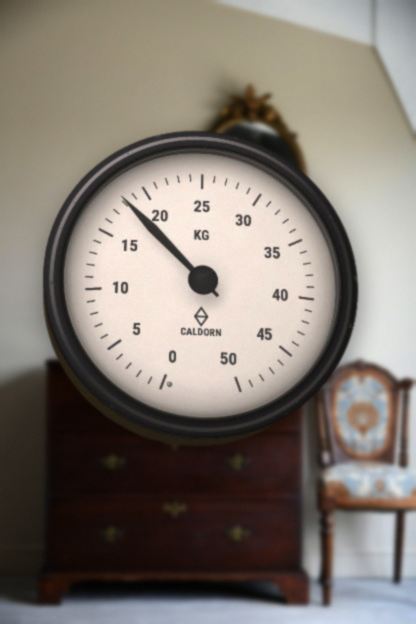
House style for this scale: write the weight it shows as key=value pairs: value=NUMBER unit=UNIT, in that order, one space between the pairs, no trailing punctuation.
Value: value=18 unit=kg
